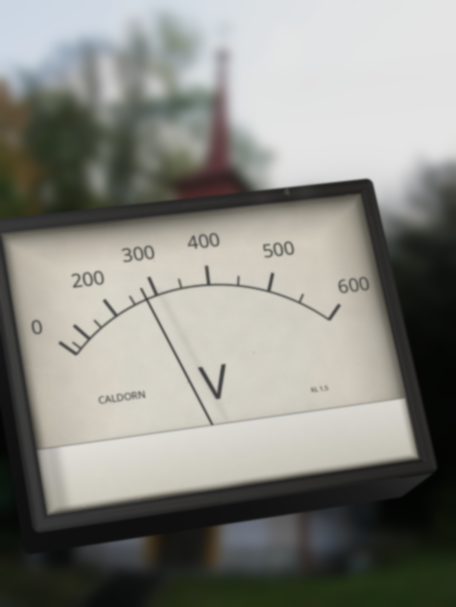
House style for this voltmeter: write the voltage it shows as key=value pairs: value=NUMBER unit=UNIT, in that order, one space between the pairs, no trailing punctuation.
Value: value=275 unit=V
